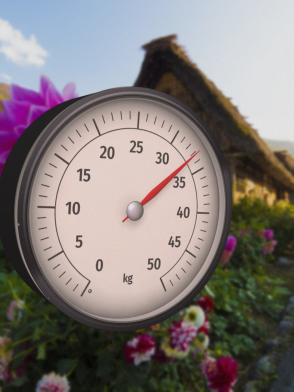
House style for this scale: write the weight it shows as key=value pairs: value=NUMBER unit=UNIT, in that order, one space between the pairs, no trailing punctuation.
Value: value=33 unit=kg
